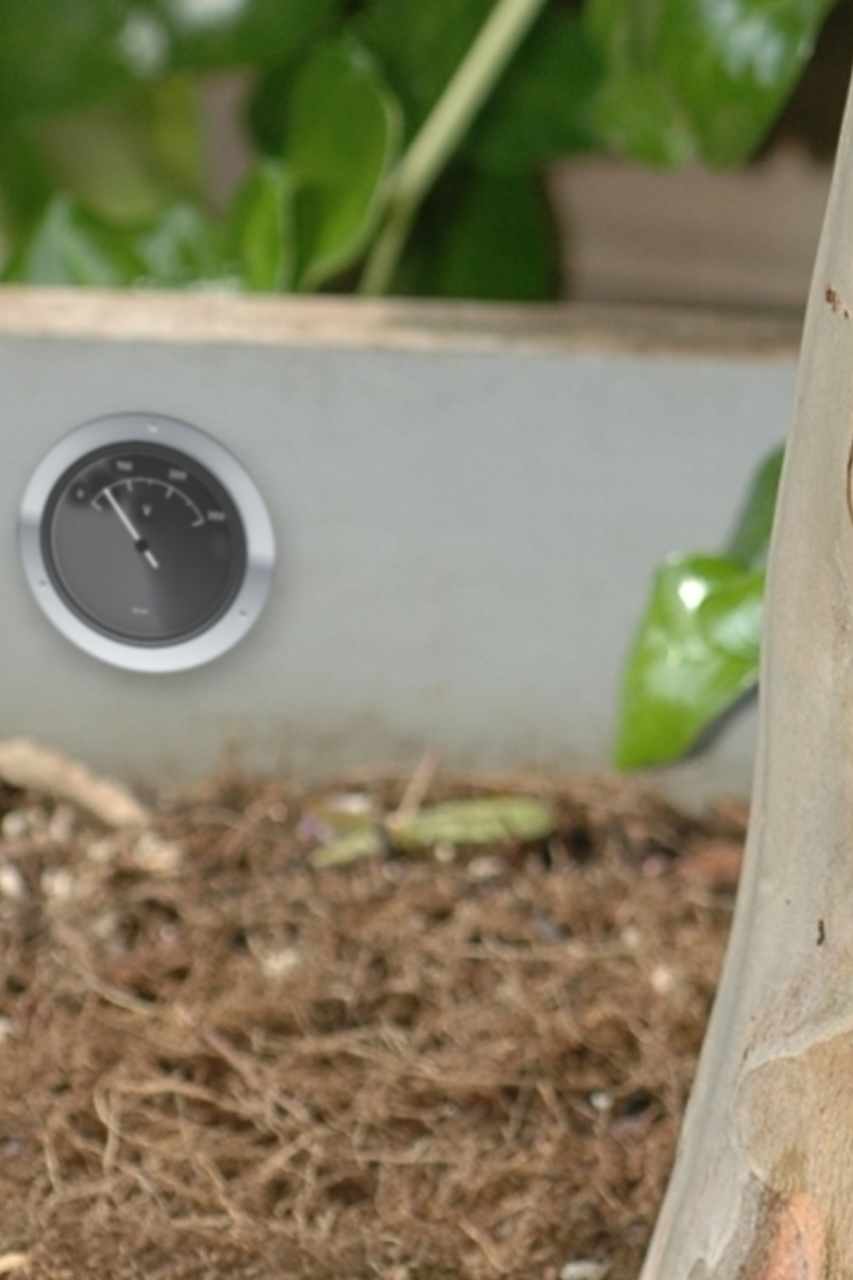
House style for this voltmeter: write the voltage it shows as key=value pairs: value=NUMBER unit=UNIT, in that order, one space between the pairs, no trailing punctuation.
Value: value=50 unit=V
